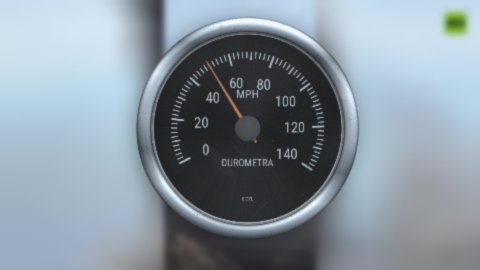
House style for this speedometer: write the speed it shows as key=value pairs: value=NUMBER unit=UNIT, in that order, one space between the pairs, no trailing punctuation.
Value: value=50 unit=mph
